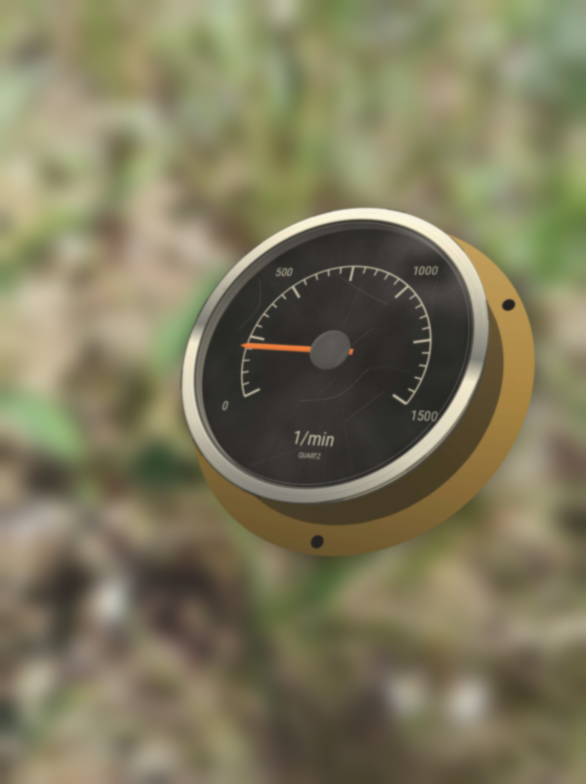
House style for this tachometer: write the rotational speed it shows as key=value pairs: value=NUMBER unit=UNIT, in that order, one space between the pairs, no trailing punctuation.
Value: value=200 unit=rpm
